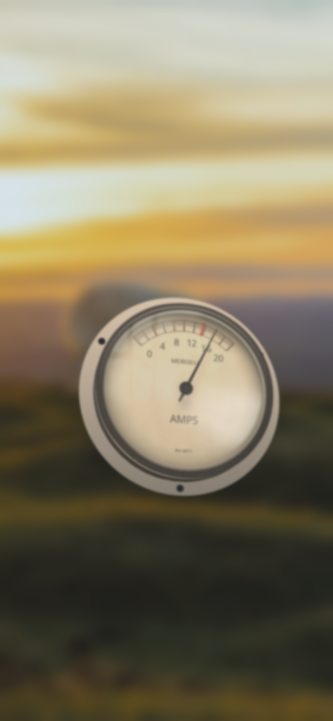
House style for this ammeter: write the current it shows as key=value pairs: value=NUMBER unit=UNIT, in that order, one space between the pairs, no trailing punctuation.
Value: value=16 unit=A
